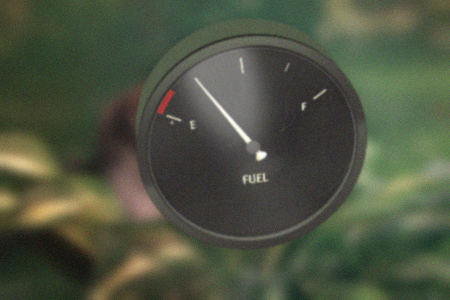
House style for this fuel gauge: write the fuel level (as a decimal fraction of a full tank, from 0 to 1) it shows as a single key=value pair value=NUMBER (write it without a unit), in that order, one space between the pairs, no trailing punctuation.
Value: value=0.25
